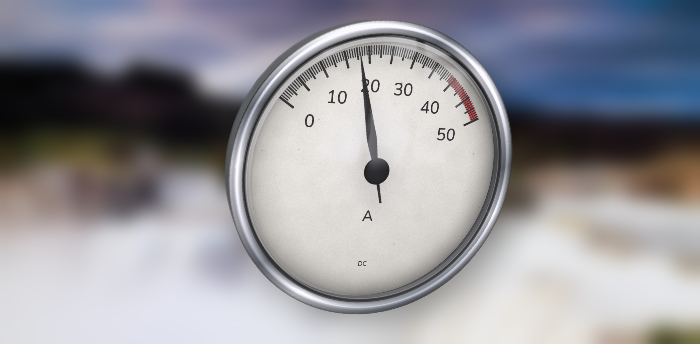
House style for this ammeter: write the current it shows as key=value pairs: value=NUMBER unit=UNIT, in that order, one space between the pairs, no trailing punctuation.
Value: value=17.5 unit=A
